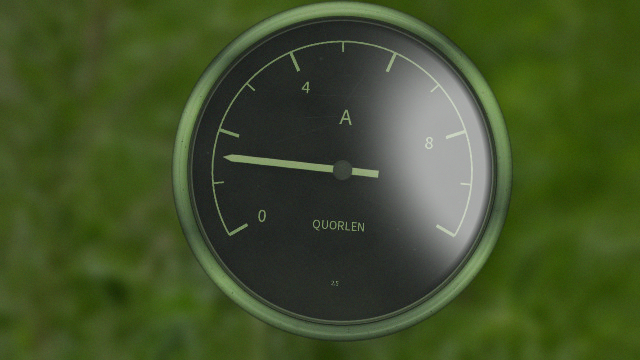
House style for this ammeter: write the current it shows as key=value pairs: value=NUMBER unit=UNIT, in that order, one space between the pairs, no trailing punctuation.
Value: value=1.5 unit=A
